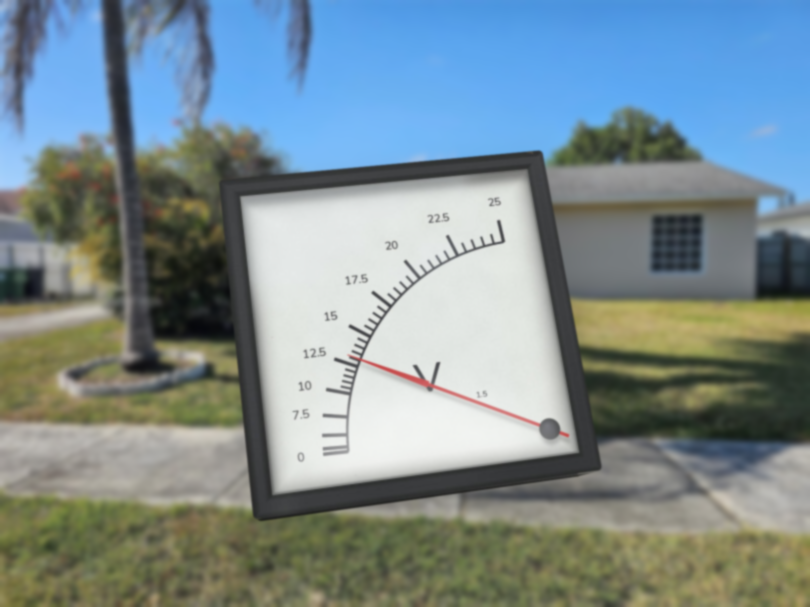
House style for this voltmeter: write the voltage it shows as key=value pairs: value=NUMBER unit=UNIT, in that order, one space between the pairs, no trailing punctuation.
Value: value=13 unit=V
